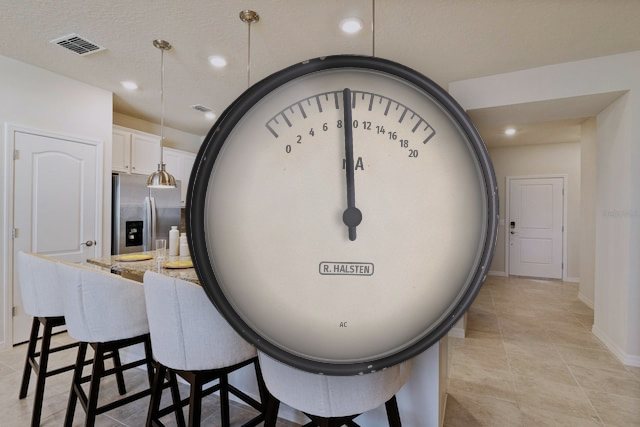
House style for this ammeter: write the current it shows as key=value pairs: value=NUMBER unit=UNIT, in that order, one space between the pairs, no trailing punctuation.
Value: value=9 unit=mA
